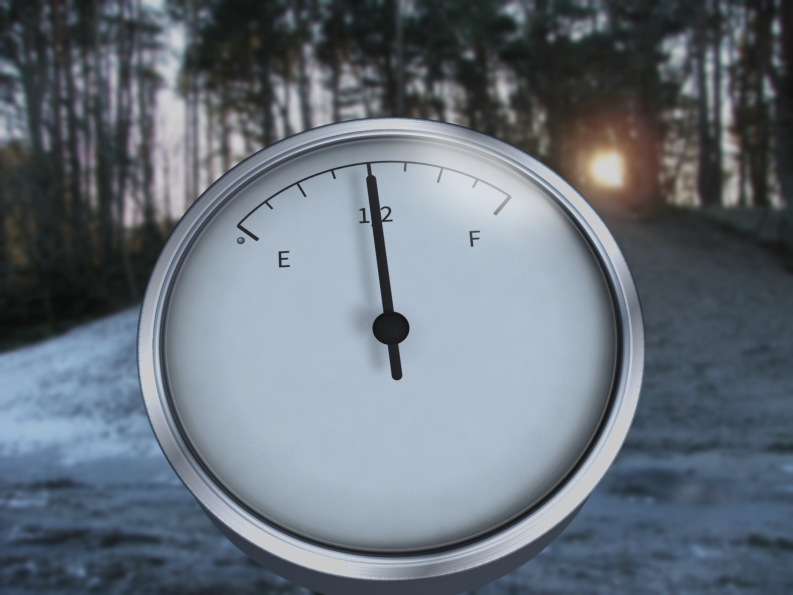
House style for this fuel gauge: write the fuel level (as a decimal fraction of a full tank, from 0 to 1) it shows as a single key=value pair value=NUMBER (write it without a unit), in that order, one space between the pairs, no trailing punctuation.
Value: value=0.5
